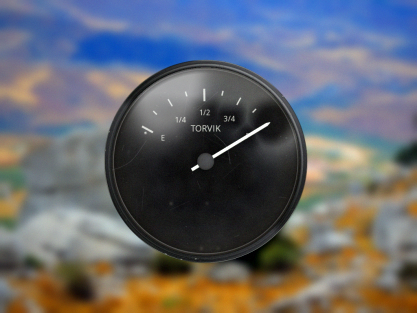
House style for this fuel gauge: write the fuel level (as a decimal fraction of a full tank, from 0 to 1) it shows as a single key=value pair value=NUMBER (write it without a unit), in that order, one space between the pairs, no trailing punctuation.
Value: value=1
